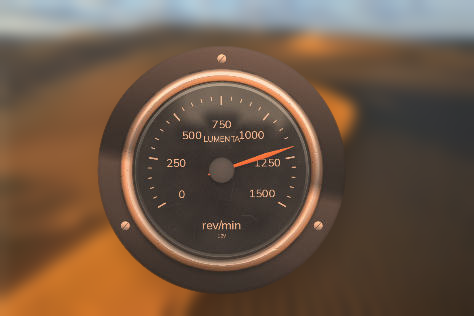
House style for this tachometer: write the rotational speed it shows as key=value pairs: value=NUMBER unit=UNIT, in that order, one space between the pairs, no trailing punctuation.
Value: value=1200 unit=rpm
